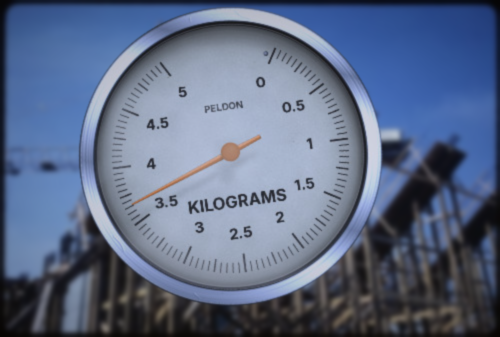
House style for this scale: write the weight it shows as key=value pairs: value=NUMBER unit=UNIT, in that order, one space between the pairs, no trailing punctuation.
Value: value=3.65 unit=kg
